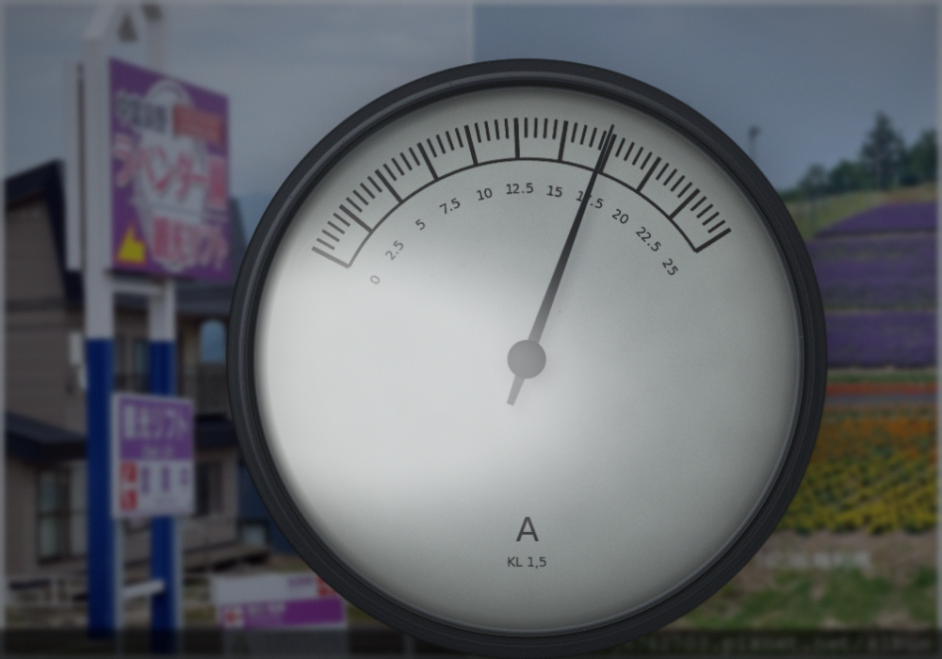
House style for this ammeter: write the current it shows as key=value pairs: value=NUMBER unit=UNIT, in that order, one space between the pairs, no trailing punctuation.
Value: value=17.25 unit=A
